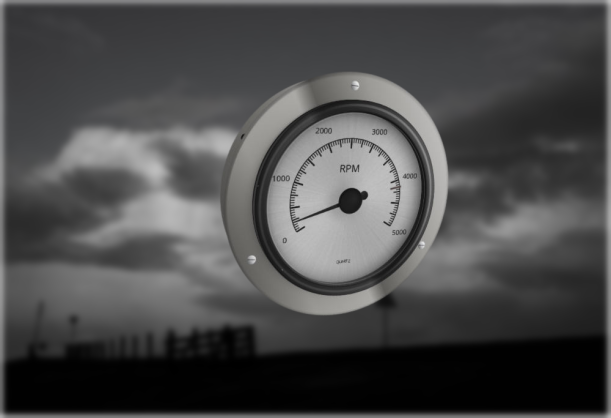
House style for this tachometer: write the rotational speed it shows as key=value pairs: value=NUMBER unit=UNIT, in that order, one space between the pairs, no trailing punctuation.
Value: value=250 unit=rpm
